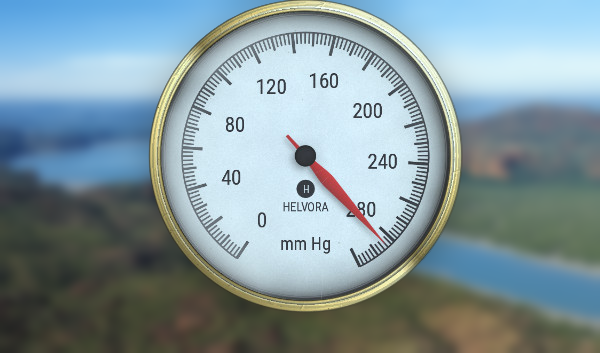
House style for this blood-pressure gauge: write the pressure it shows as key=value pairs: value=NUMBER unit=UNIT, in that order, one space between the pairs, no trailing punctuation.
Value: value=284 unit=mmHg
